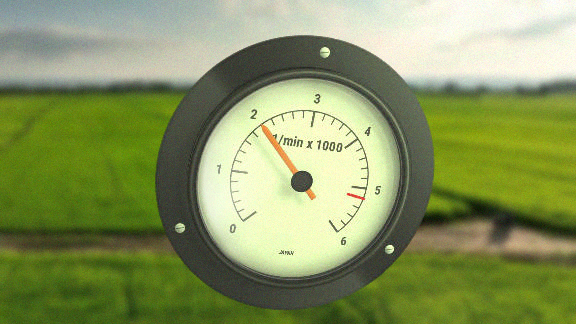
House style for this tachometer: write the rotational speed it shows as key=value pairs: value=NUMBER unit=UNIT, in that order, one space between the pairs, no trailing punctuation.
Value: value=2000 unit=rpm
